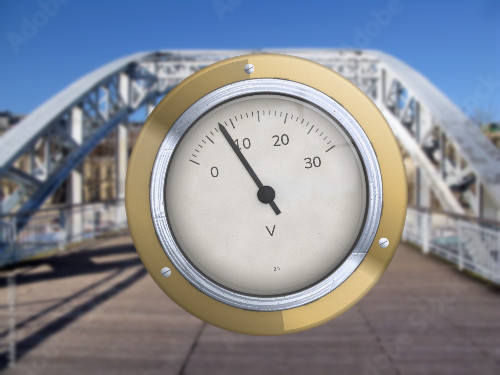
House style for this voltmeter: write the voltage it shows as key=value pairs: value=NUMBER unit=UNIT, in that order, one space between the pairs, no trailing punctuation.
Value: value=8 unit=V
